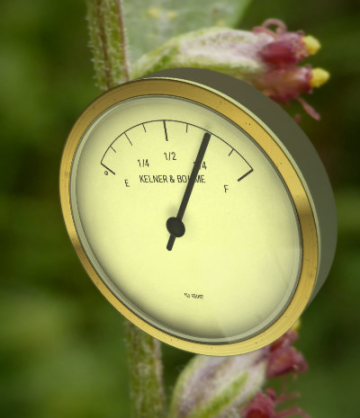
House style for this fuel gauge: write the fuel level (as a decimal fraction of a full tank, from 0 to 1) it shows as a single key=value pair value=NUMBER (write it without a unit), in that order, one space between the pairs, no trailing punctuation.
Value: value=0.75
